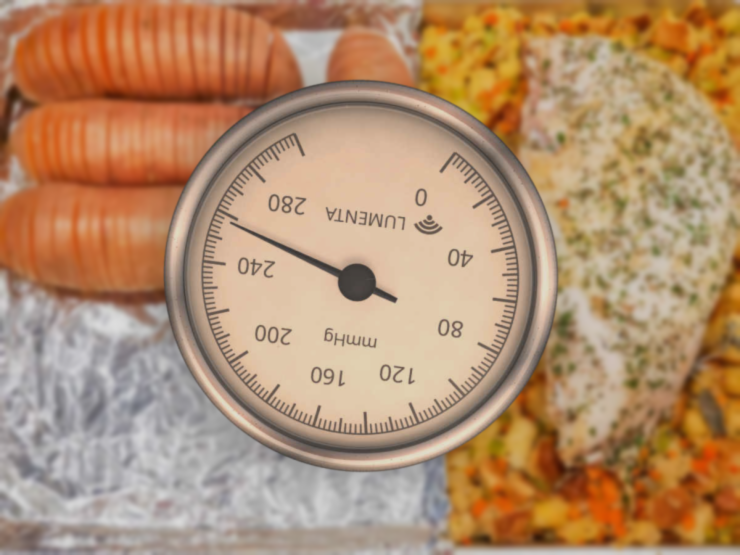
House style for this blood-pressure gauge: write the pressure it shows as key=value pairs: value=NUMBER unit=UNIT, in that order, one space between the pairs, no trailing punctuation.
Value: value=258 unit=mmHg
